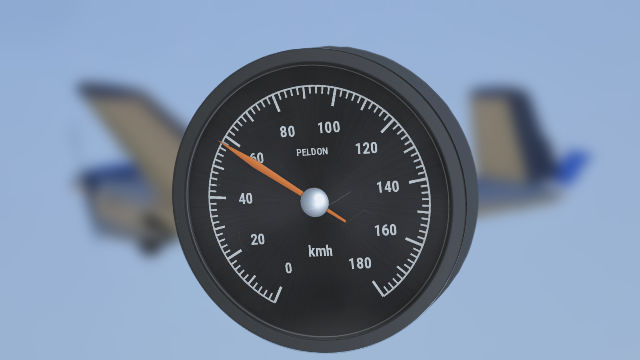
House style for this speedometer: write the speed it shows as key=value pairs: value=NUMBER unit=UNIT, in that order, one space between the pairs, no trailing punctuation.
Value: value=58 unit=km/h
